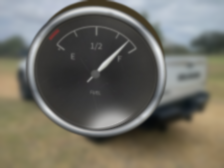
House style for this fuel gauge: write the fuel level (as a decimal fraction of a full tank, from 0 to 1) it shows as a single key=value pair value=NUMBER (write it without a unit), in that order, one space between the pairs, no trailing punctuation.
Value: value=0.875
